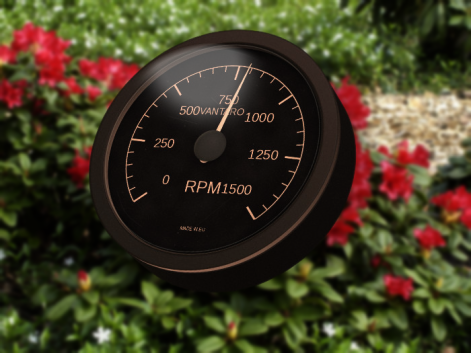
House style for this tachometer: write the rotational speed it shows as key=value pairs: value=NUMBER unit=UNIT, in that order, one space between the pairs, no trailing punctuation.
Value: value=800 unit=rpm
